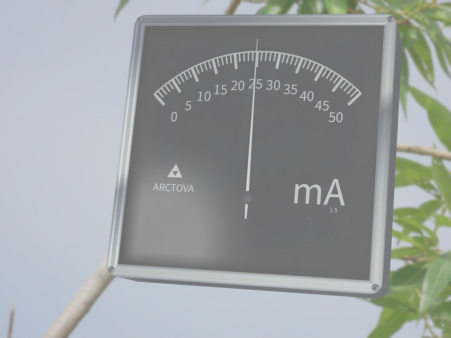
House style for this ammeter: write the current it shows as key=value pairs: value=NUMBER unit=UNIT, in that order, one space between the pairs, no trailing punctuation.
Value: value=25 unit=mA
